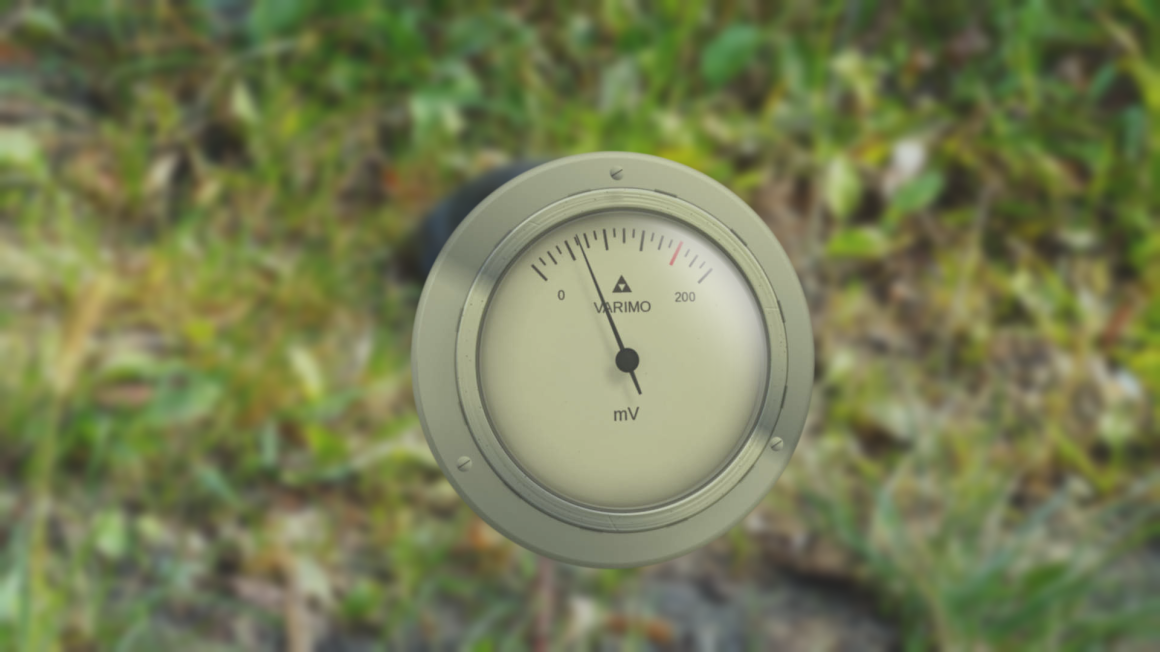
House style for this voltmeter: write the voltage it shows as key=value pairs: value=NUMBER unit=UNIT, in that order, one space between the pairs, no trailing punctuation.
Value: value=50 unit=mV
